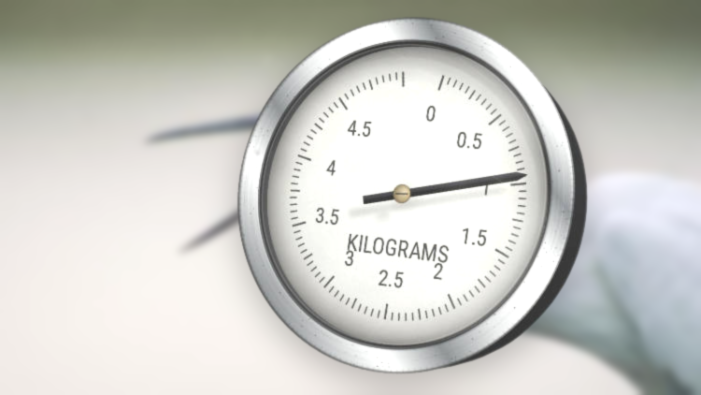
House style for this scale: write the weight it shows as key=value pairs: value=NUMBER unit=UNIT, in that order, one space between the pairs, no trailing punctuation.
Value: value=0.95 unit=kg
